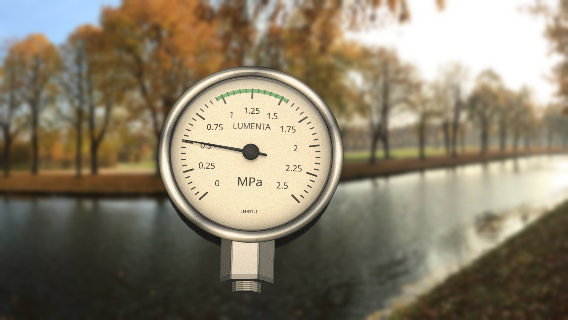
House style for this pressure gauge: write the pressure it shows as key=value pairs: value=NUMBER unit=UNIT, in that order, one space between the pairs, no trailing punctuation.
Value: value=0.5 unit=MPa
